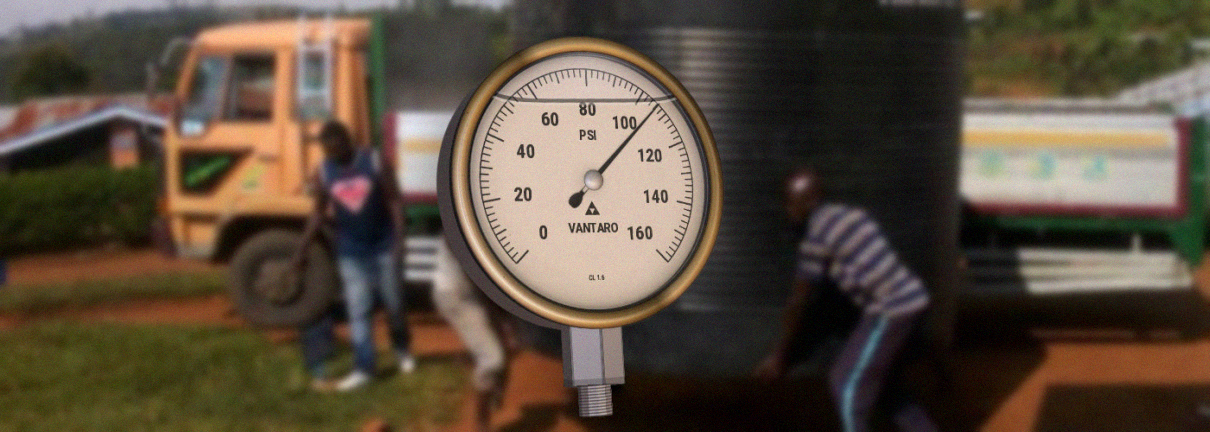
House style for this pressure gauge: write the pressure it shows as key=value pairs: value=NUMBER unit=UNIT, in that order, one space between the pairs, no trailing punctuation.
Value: value=106 unit=psi
